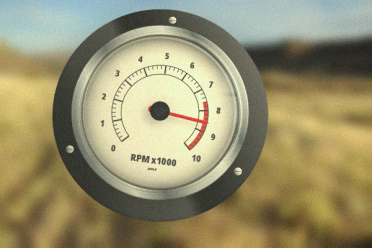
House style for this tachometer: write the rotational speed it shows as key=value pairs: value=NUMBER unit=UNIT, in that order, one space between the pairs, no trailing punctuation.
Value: value=8600 unit=rpm
